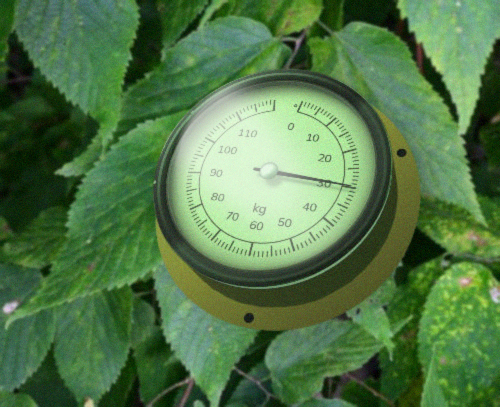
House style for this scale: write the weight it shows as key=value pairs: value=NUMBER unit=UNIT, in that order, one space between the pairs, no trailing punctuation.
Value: value=30 unit=kg
